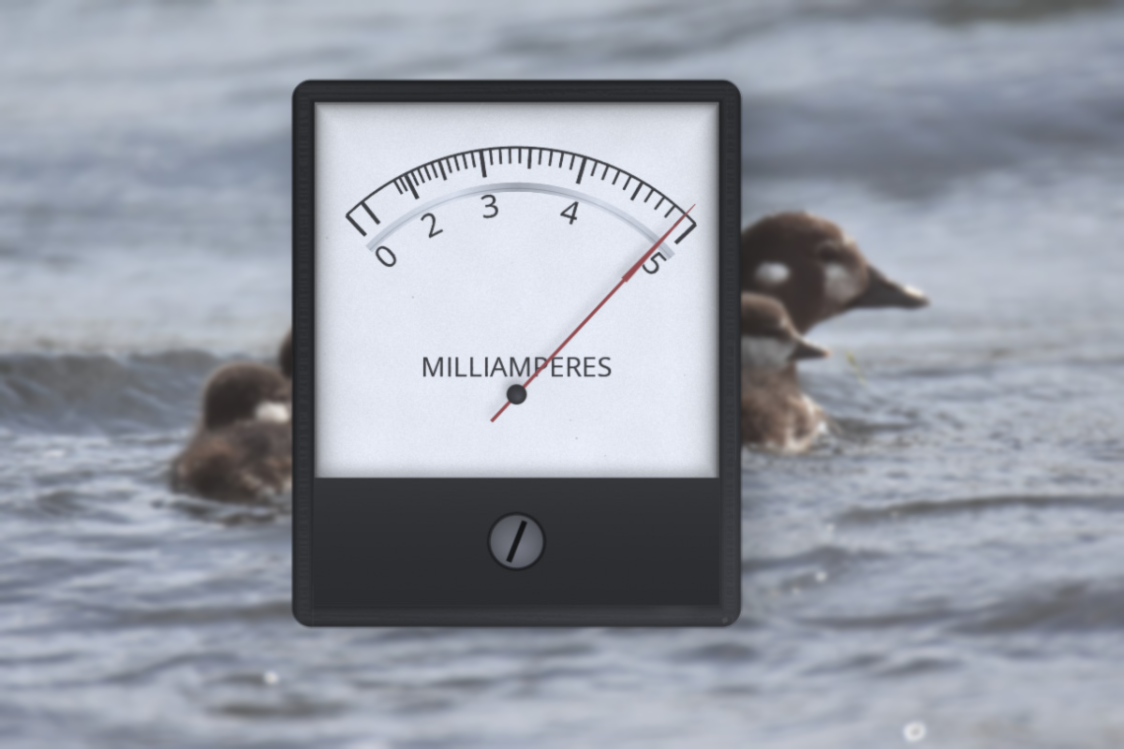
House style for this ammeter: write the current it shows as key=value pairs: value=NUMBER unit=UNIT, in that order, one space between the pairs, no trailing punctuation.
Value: value=4.9 unit=mA
